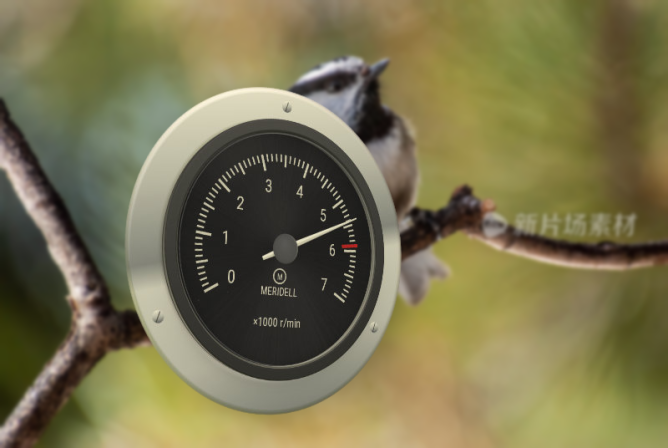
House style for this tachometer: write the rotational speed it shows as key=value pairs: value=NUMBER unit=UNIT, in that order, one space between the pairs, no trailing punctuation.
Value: value=5400 unit=rpm
